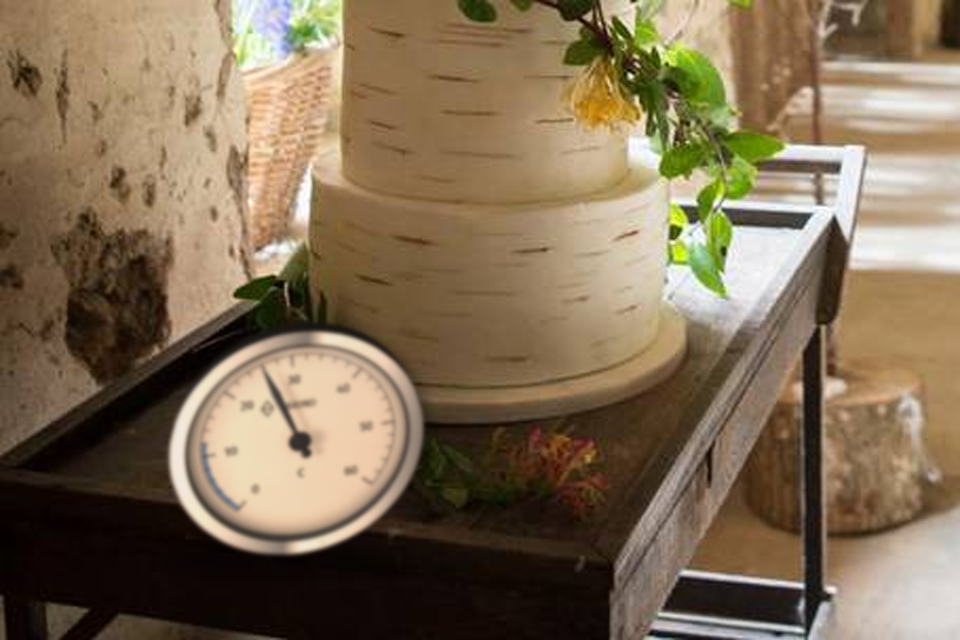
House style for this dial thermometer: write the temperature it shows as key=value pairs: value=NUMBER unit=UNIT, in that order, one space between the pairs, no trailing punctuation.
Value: value=26 unit=°C
